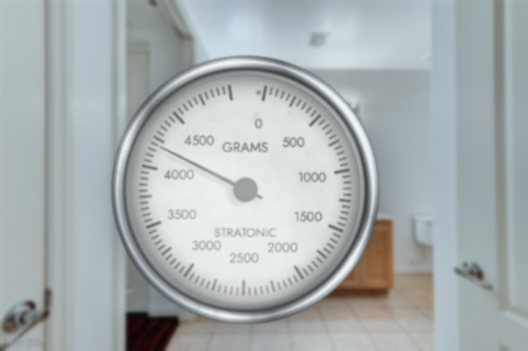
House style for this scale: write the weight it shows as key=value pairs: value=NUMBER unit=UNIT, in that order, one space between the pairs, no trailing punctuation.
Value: value=4200 unit=g
